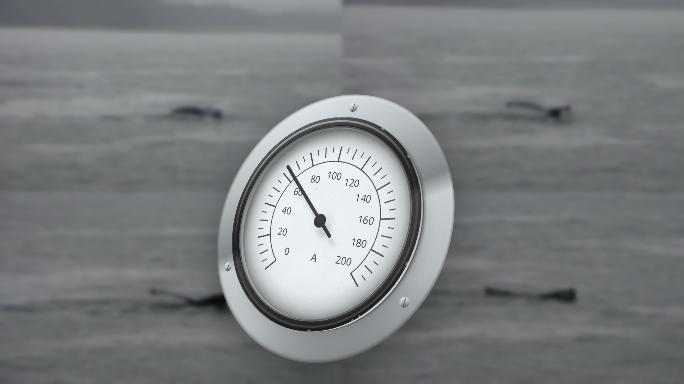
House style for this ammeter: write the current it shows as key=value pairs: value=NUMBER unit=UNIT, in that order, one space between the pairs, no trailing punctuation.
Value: value=65 unit=A
